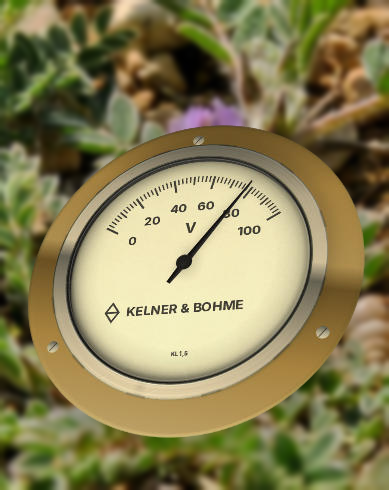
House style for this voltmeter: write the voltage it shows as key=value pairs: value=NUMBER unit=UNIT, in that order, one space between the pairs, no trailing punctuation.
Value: value=80 unit=V
